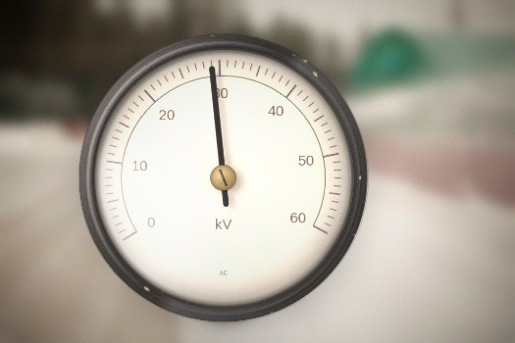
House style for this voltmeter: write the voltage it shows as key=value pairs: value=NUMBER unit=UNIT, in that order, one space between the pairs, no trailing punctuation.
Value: value=29 unit=kV
